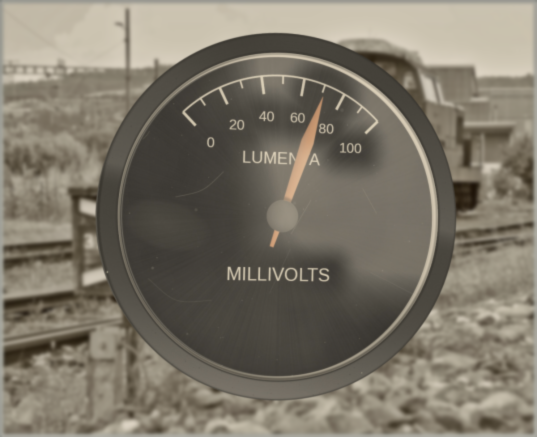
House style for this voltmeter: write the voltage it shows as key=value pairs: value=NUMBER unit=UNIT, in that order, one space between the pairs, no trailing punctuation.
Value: value=70 unit=mV
